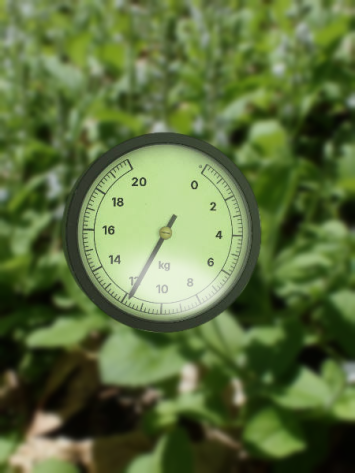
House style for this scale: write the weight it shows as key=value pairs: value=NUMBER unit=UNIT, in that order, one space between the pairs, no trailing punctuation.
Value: value=11.8 unit=kg
